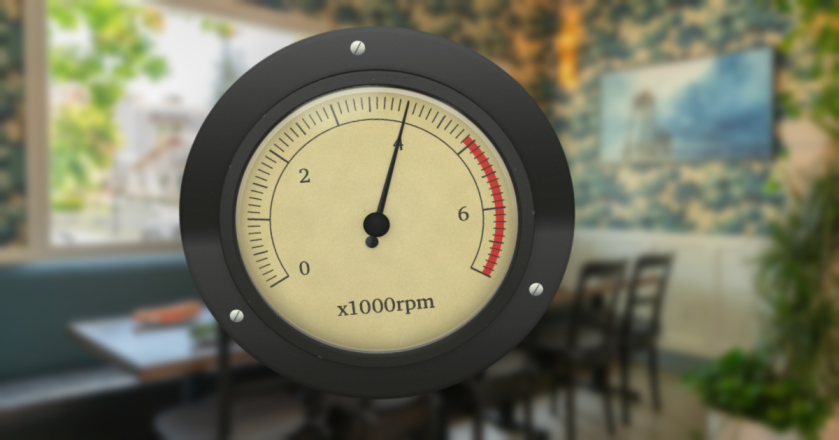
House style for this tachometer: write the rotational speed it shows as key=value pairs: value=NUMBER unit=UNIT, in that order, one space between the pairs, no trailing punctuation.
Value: value=4000 unit=rpm
